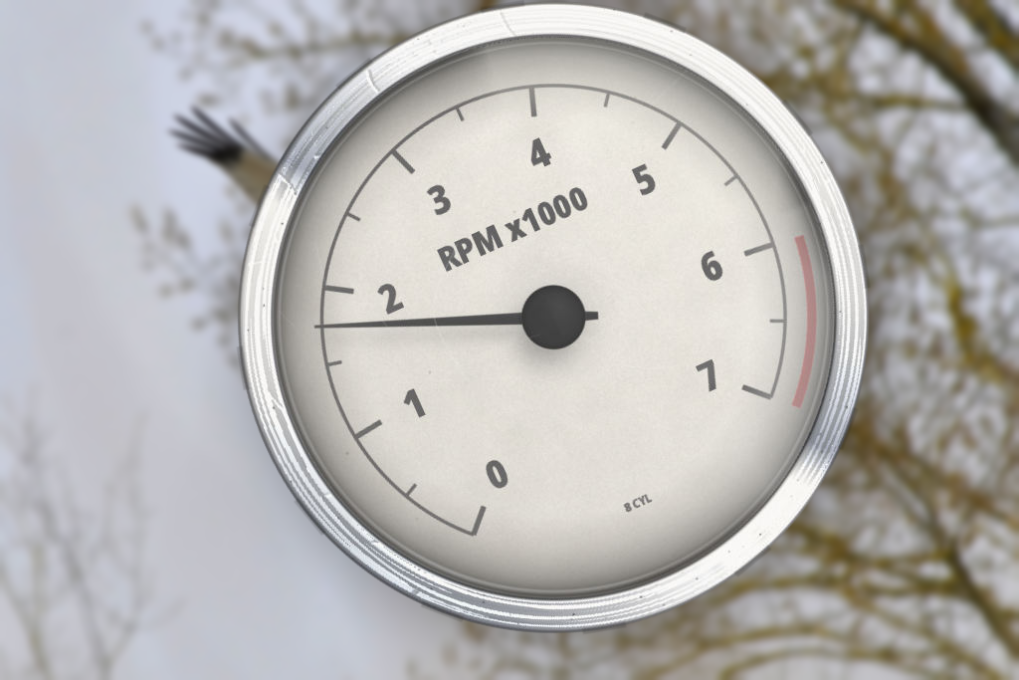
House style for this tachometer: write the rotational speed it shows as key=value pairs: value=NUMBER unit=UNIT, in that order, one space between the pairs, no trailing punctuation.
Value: value=1750 unit=rpm
